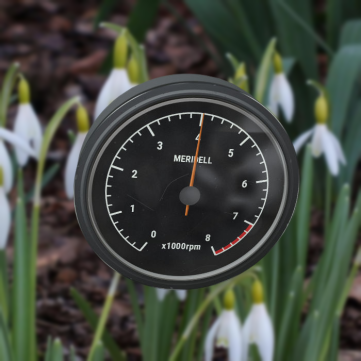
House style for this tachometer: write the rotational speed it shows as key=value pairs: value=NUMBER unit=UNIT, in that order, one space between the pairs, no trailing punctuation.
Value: value=4000 unit=rpm
